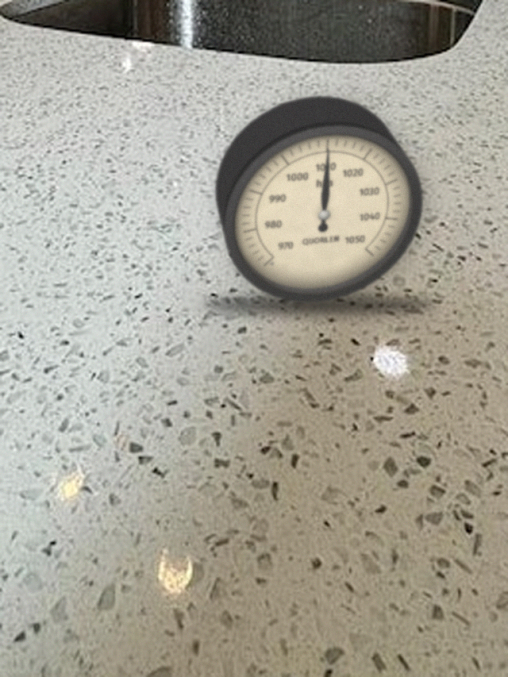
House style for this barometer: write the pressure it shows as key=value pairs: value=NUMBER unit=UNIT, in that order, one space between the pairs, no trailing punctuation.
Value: value=1010 unit=hPa
